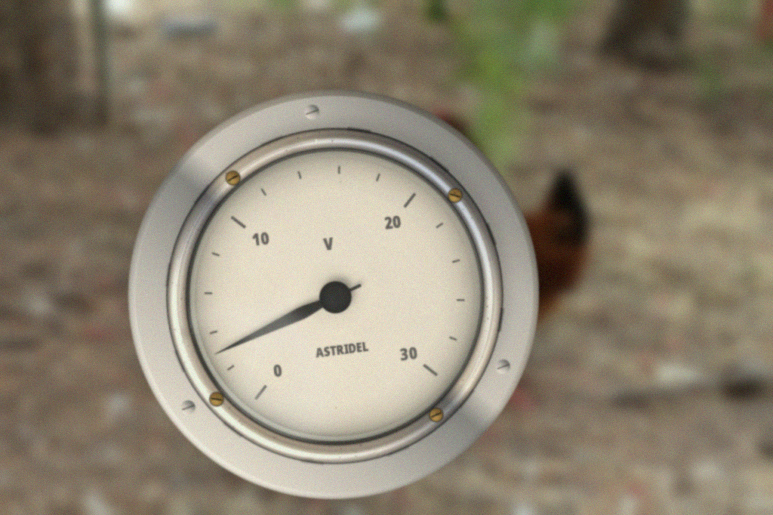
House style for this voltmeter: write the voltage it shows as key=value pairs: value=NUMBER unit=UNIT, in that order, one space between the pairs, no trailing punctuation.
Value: value=3 unit=V
